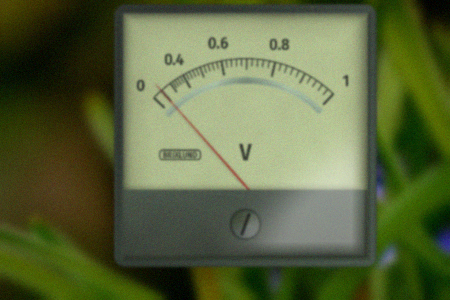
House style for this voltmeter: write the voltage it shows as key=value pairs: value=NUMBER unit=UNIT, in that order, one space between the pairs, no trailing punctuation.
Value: value=0.2 unit=V
